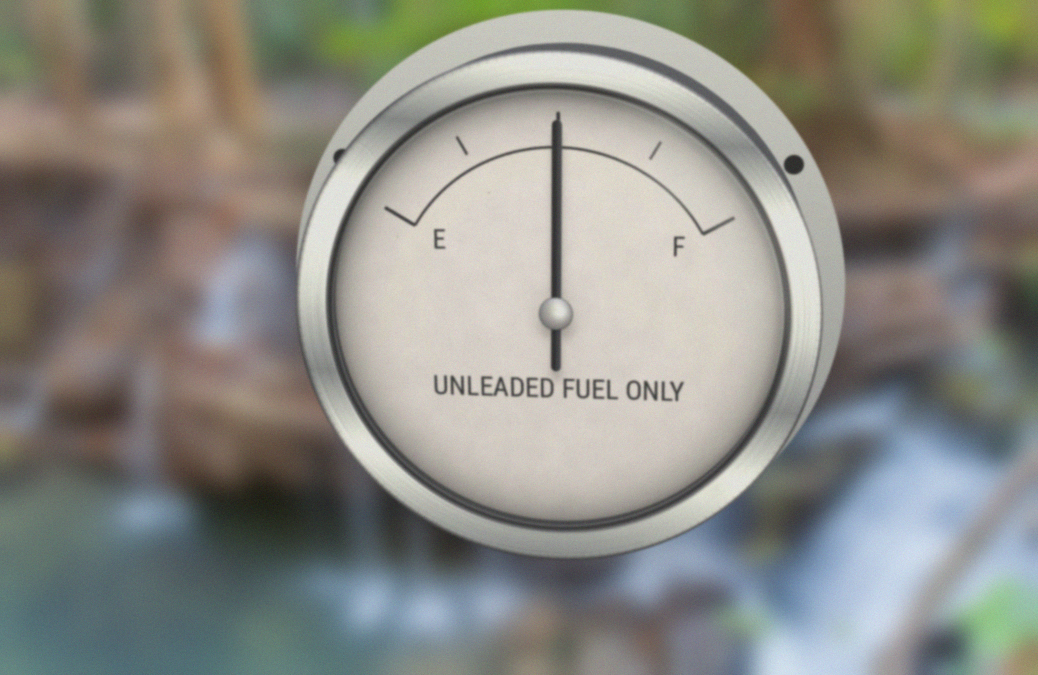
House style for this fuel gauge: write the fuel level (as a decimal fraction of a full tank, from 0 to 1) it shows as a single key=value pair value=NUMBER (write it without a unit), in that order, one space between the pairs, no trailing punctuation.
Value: value=0.5
